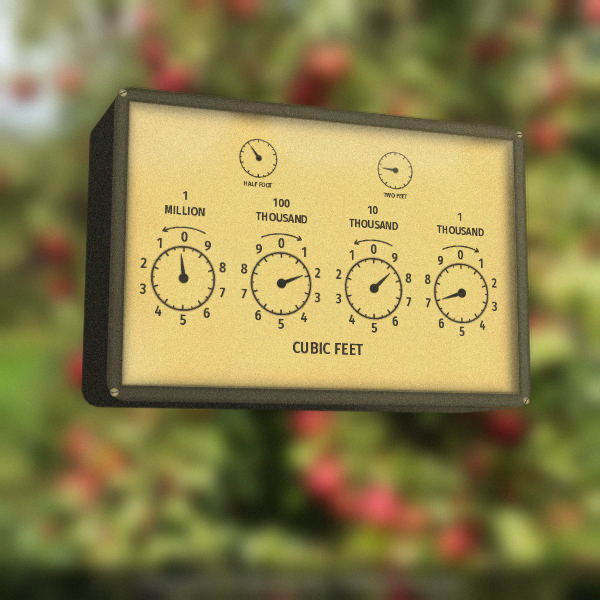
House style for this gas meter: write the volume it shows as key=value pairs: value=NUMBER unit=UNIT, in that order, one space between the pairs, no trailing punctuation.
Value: value=18700 unit=ft³
